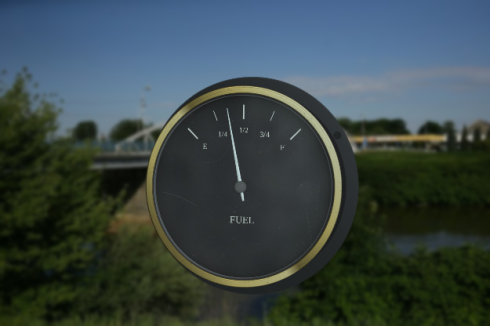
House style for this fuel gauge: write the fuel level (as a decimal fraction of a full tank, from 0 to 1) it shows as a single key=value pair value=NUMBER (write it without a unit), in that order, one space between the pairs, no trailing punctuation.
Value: value=0.375
